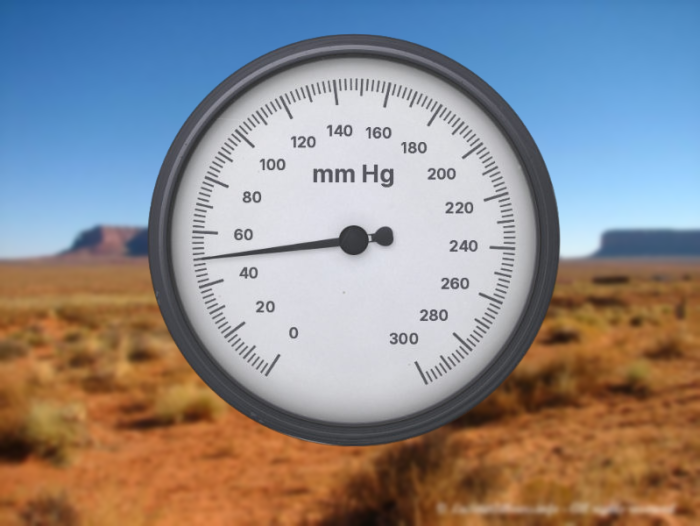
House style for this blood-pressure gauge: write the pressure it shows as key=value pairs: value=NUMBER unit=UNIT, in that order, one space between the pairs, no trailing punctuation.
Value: value=50 unit=mmHg
